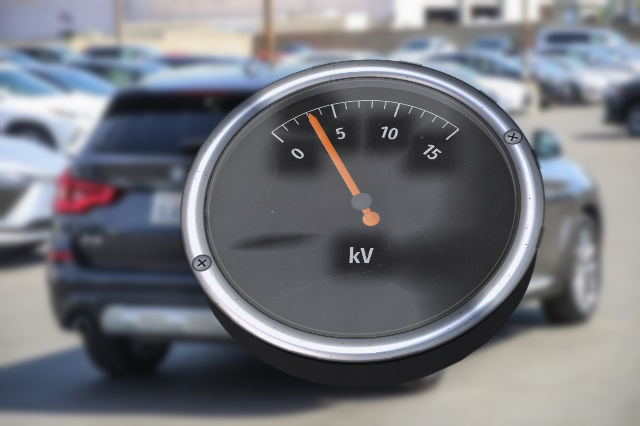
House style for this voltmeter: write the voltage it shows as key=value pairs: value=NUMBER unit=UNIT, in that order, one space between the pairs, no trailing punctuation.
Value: value=3 unit=kV
